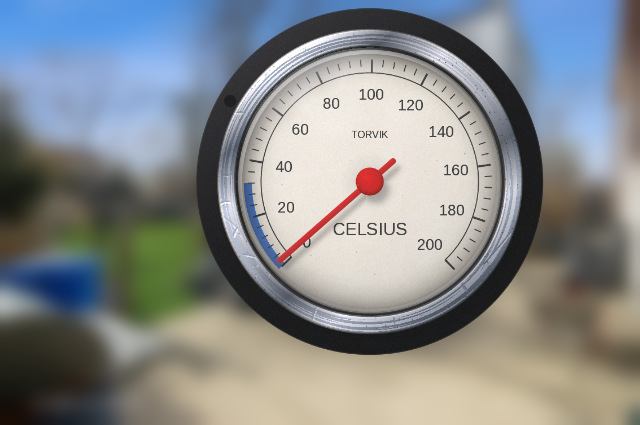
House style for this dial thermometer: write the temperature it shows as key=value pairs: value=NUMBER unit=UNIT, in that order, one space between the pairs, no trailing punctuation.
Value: value=2 unit=°C
